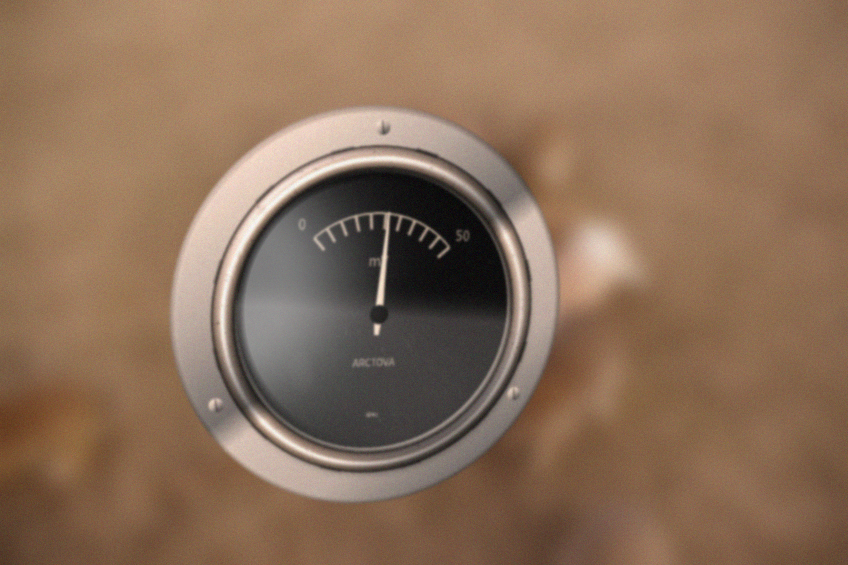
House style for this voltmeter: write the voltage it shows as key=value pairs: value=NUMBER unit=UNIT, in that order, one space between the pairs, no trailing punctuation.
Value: value=25 unit=mV
